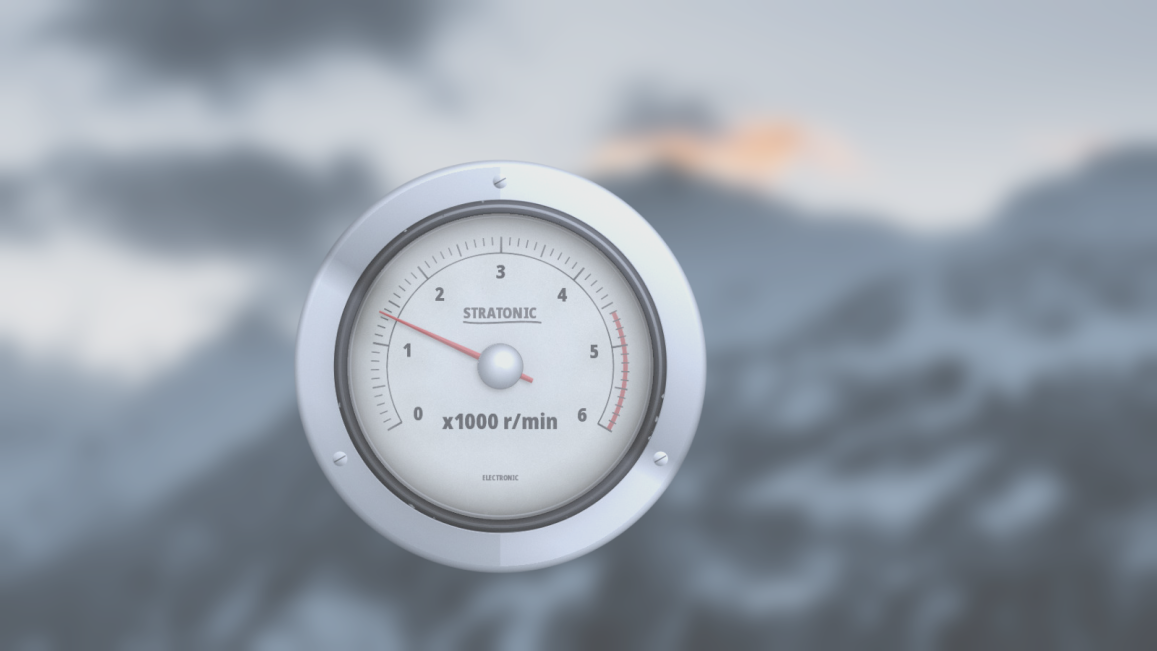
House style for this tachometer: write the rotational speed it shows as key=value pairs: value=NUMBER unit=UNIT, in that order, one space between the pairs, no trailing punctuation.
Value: value=1350 unit=rpm
